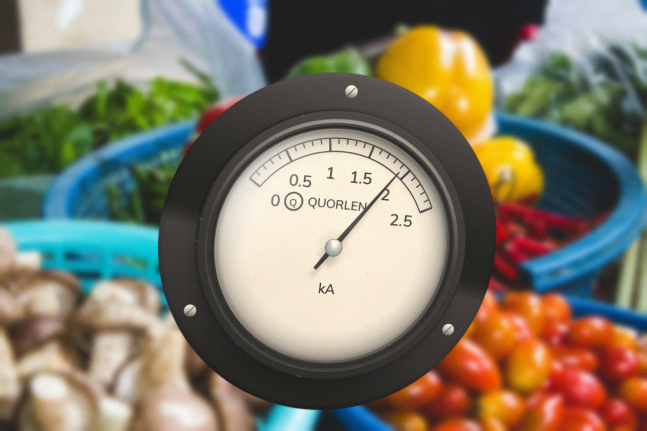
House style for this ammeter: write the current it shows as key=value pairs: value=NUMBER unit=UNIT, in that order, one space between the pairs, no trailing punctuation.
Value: value=1.9 unit=kA
